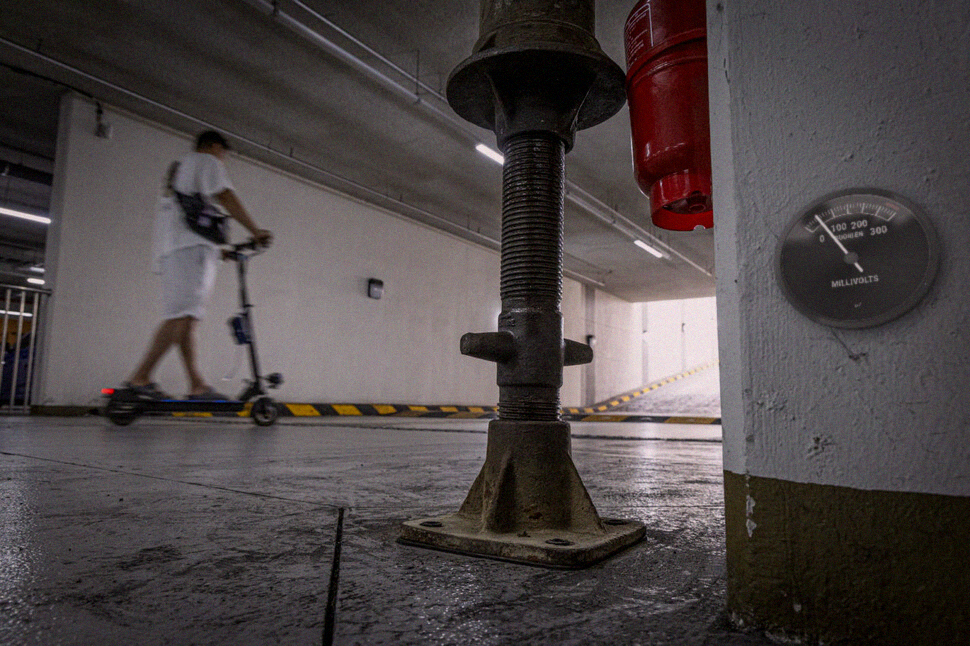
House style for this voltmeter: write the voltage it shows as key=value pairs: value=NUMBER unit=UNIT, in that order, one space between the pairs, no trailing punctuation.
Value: value=50 unit=mV
